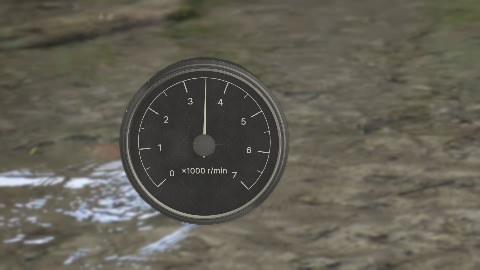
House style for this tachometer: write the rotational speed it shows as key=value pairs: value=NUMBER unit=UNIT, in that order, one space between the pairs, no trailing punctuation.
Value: value=3500 unit=rpm
